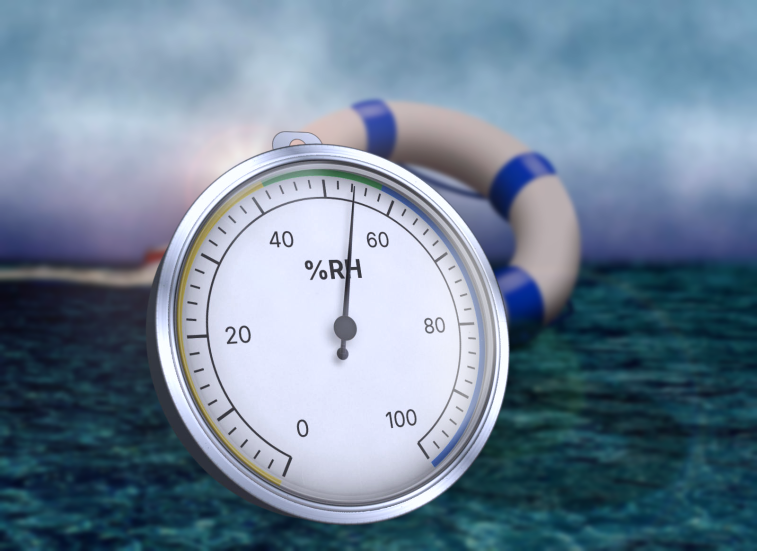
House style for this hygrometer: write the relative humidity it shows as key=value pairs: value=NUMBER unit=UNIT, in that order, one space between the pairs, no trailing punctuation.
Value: value=54 unit=%
